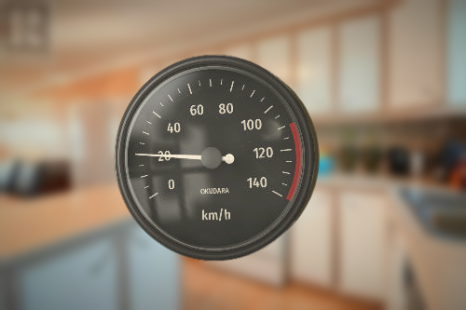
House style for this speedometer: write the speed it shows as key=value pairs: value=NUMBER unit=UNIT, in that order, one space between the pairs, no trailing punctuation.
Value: value=20 unit=km/h
